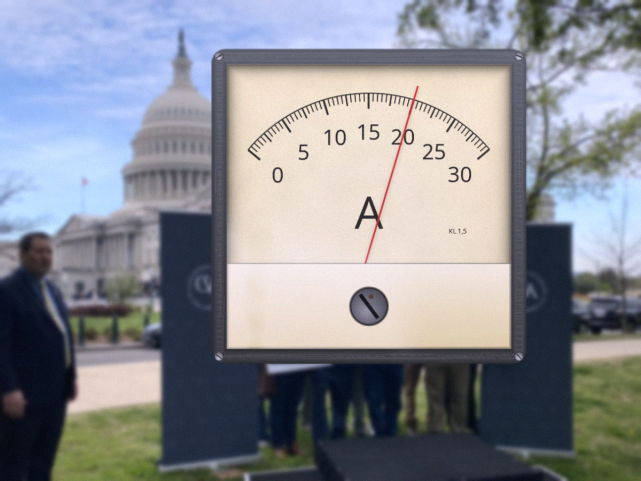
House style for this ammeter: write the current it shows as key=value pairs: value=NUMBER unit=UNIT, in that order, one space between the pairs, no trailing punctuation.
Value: value=20 unit=A
